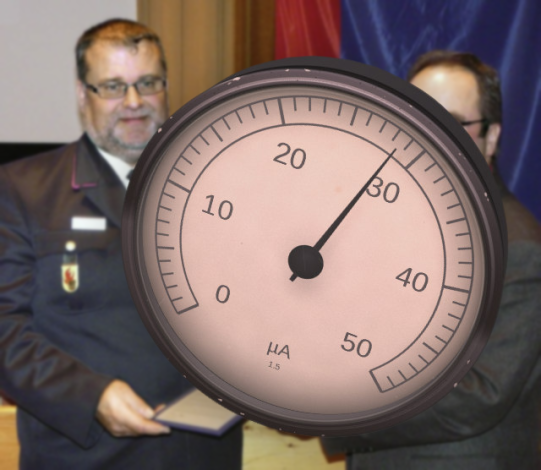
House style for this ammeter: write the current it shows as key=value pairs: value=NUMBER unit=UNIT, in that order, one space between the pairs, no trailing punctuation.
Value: value=28.5 unit=µA
